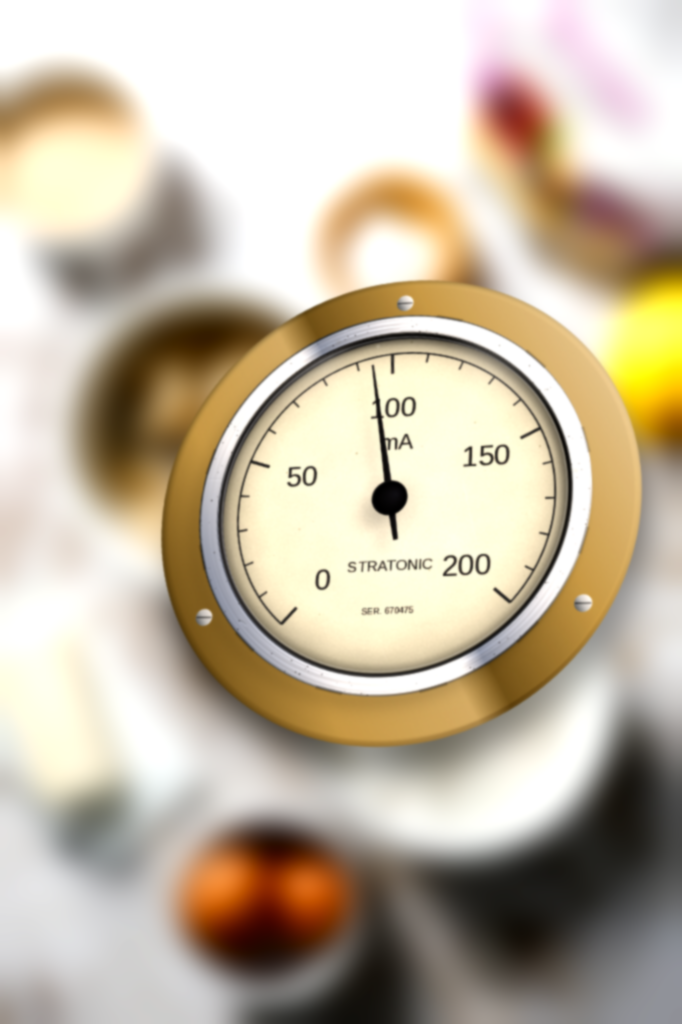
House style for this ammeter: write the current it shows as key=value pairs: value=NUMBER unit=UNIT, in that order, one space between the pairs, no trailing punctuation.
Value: value=95 unit=mA
